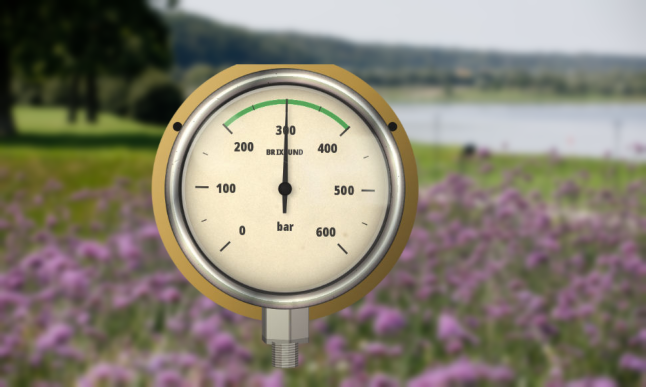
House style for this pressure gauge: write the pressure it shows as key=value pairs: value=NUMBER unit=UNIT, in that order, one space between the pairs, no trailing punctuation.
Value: value=300 unit=bar
